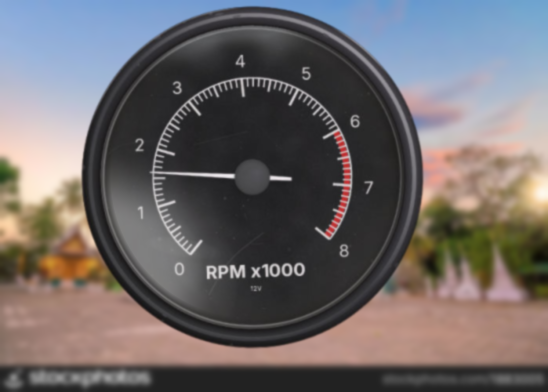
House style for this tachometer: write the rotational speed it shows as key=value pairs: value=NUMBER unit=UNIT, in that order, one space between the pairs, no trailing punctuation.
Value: value=1600 unit=rpm
